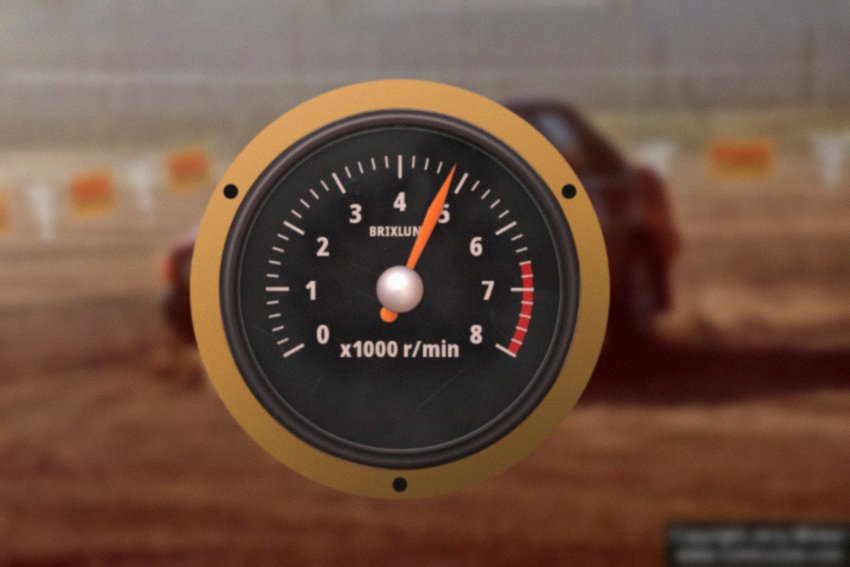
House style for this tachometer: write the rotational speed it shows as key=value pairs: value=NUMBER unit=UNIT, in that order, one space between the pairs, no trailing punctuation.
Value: value=4800 unit=rpm
